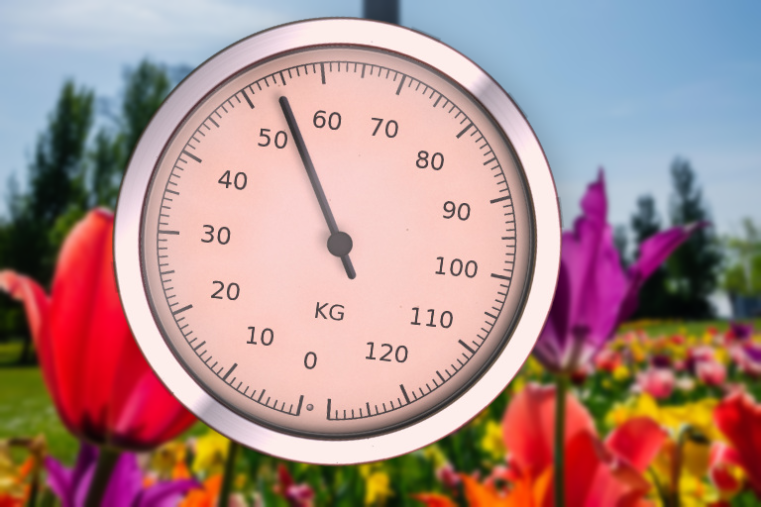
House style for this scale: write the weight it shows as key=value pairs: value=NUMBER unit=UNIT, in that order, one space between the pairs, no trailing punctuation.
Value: value=54 unit=kg
